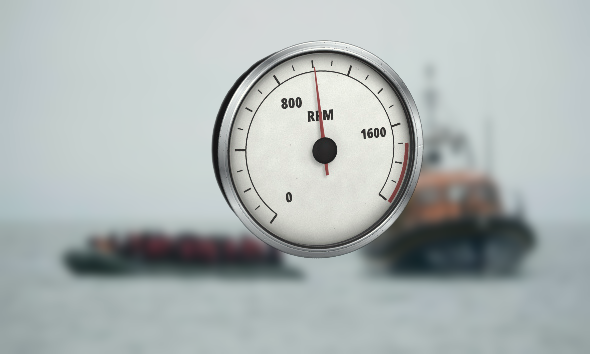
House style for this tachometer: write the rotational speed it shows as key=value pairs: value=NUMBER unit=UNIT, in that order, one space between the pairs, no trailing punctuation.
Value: value=1000 unit=rpm
